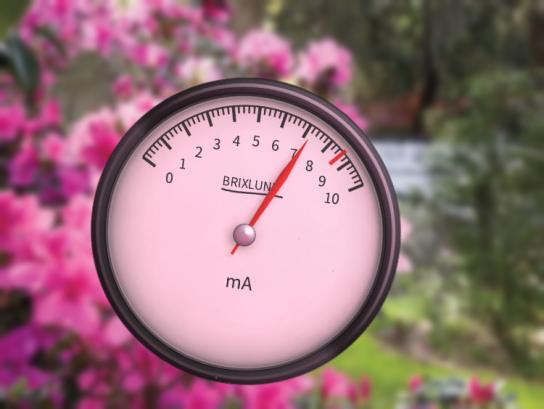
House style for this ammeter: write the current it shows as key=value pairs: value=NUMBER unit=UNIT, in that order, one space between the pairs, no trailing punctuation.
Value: value=7.2 unit=mA
